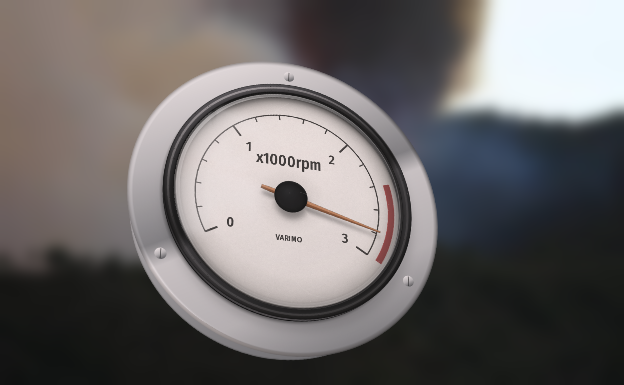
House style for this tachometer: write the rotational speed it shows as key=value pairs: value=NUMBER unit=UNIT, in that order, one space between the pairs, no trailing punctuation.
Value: value=2800 unit=rpm
